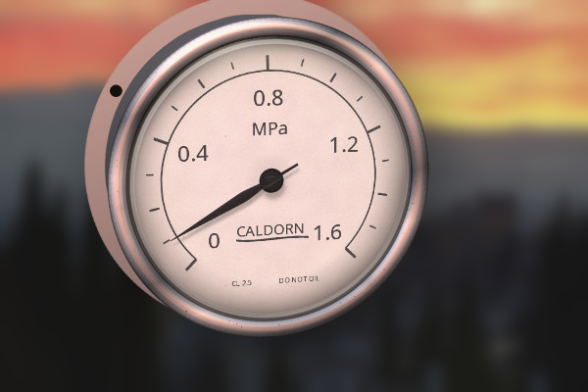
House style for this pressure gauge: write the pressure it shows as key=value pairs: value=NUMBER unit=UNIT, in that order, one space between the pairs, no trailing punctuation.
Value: value=0.1 unit=MPa
